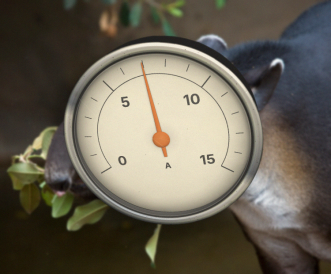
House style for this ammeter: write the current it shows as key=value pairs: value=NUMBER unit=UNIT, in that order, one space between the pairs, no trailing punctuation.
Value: value=7 unit=A
